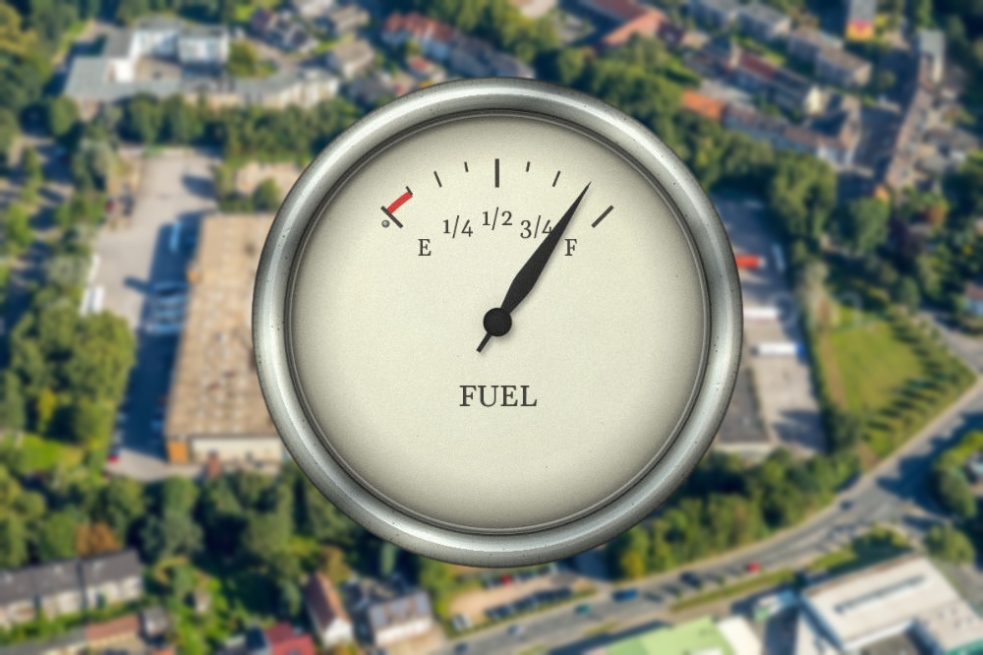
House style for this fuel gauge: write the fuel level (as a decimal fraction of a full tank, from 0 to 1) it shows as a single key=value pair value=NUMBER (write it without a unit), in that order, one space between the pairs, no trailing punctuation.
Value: value=0.875
